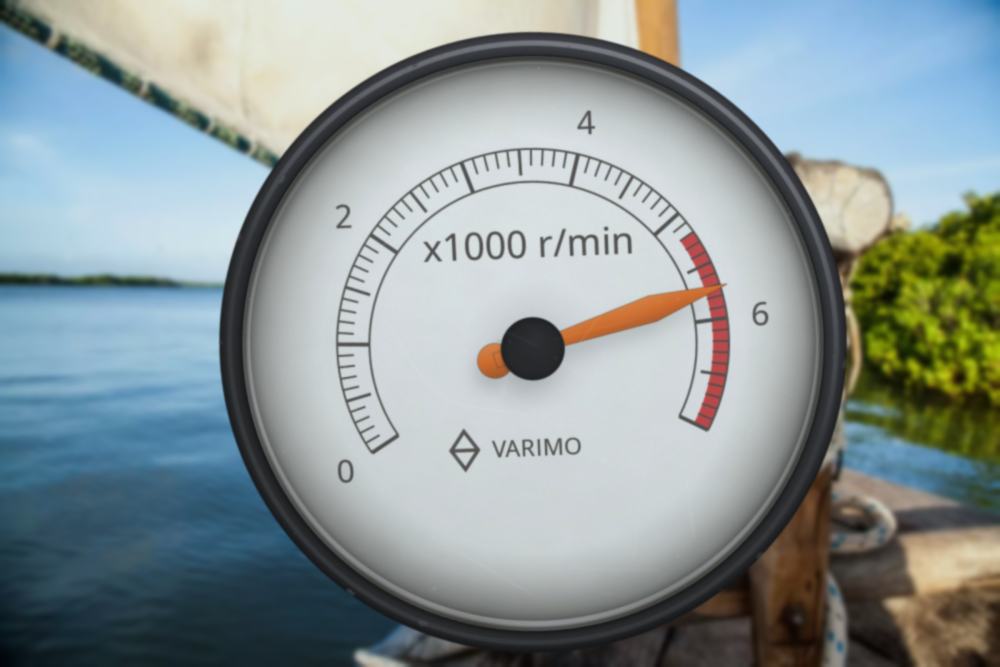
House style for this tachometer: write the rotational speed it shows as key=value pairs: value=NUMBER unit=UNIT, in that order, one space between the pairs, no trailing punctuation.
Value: value=5700 unit=rpm
